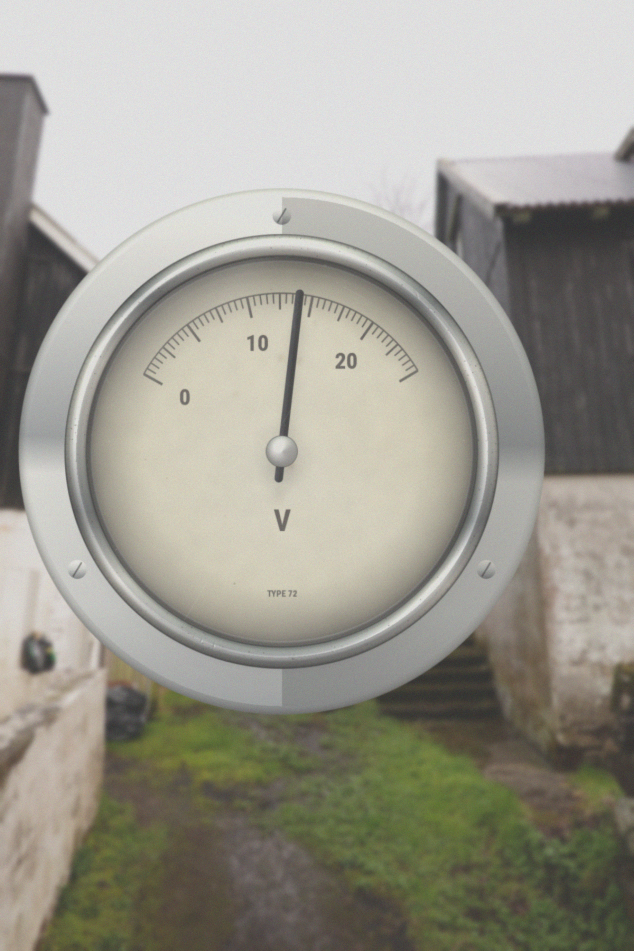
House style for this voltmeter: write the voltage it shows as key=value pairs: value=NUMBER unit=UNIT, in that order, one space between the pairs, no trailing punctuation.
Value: value=14 unit=V
